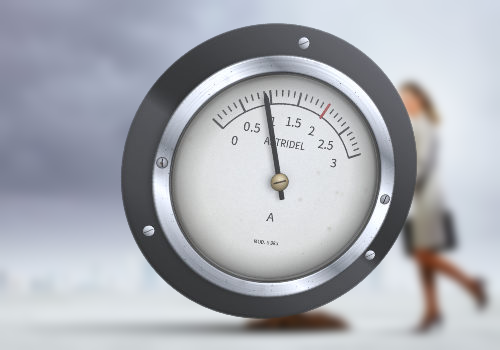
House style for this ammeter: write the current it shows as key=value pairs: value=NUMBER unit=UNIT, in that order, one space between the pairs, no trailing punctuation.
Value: value=0.9 unit=A
